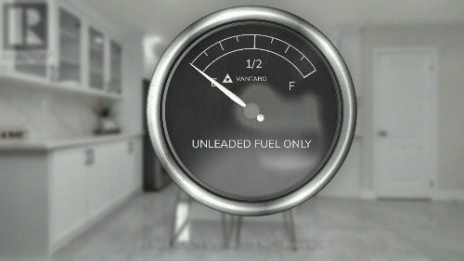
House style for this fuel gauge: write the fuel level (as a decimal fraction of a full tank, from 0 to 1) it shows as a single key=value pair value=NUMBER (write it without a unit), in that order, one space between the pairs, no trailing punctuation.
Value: value=0
